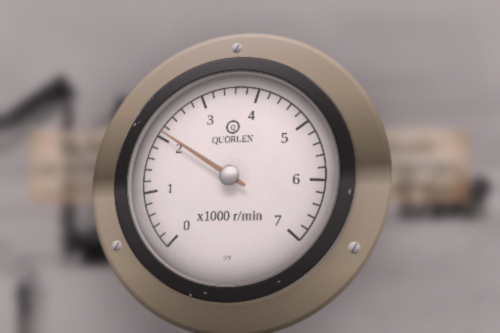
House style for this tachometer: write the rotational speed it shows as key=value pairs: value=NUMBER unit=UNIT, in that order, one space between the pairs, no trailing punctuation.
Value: value=2100 unit=rpm
